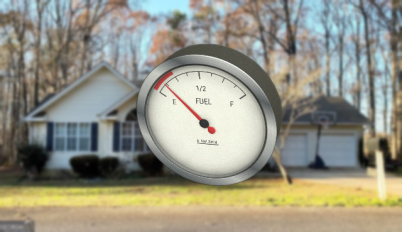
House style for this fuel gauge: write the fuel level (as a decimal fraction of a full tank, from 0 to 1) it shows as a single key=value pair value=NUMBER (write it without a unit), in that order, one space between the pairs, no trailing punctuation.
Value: value=0.125
